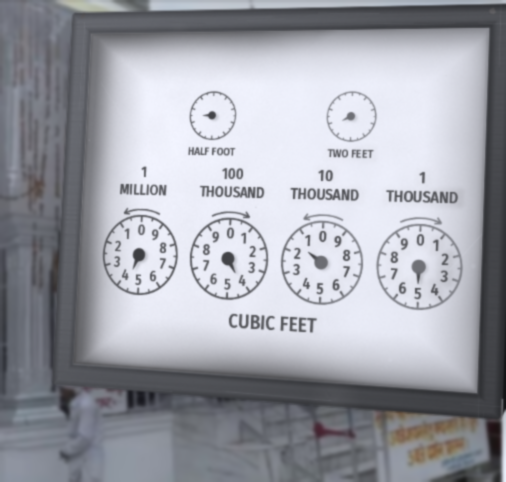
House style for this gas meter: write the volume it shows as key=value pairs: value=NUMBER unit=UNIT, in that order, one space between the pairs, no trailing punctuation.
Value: value=441500 unit=ft³
